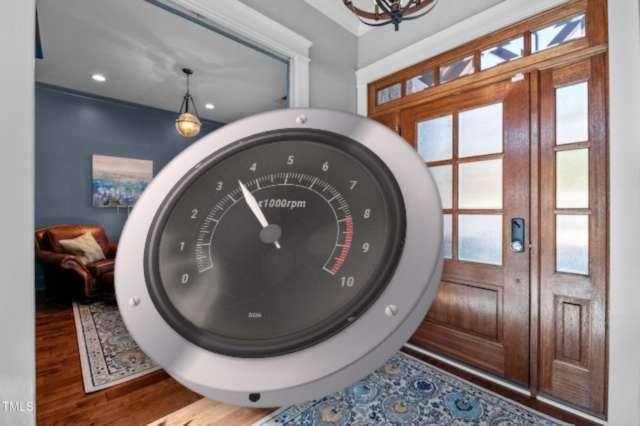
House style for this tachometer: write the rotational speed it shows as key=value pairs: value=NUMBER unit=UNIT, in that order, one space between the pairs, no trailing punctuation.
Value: value=3500 unit=rpm
